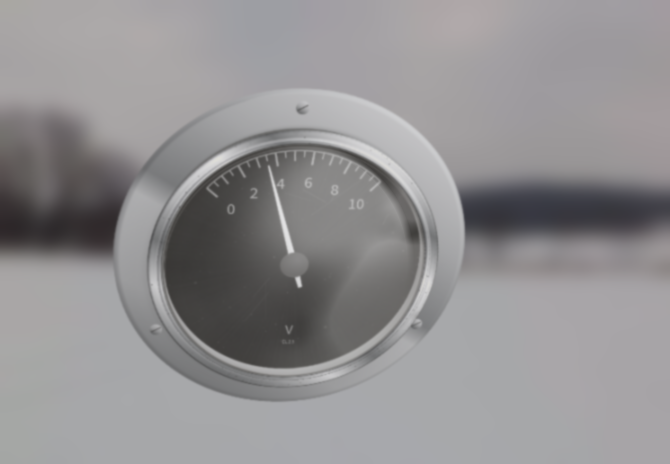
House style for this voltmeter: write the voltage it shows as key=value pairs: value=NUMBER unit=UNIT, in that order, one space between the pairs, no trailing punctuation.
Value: value=3.5 unit=V
